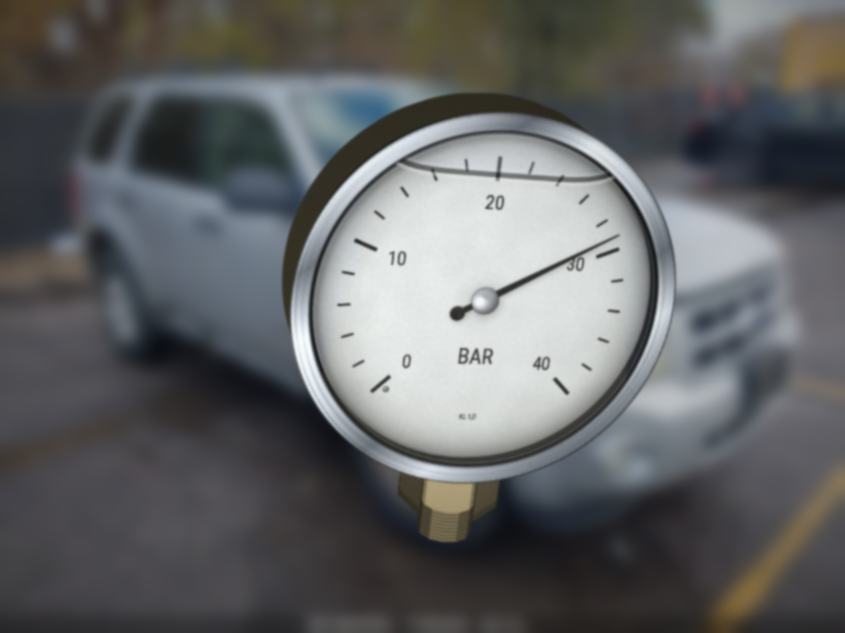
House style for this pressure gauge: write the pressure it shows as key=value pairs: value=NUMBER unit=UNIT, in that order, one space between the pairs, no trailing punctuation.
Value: value=29 unit=bar
